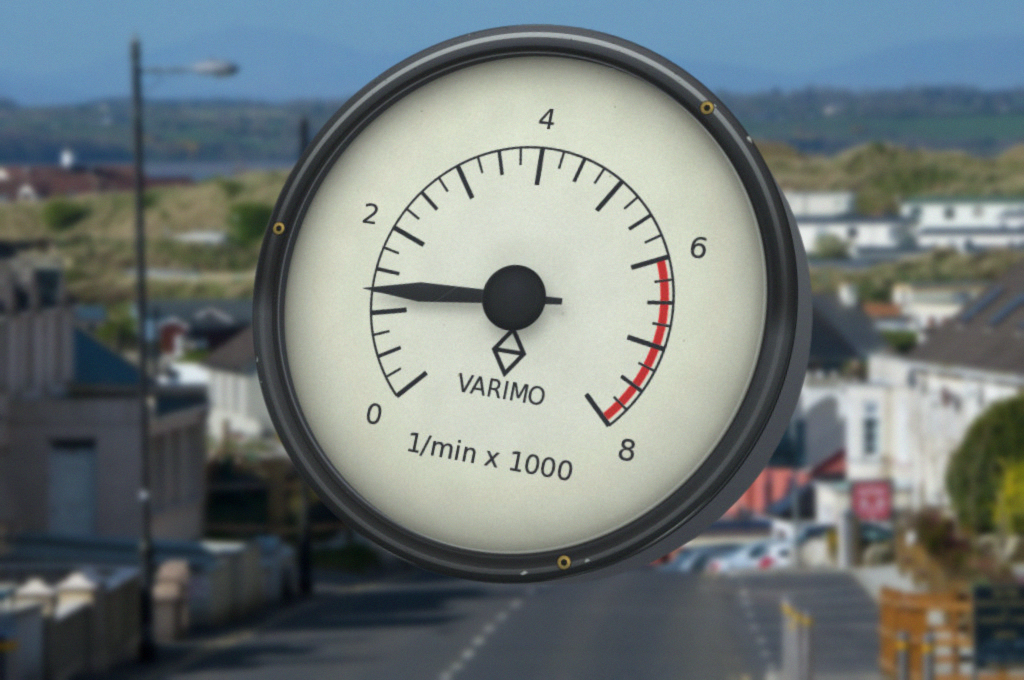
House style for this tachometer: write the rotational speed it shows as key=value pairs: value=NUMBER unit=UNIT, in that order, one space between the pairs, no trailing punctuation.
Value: value=1250 unit=rpm
